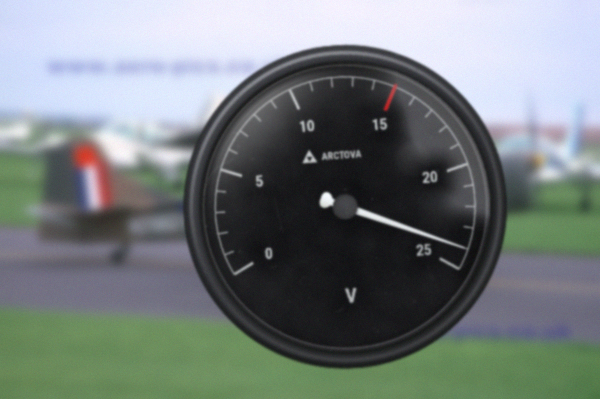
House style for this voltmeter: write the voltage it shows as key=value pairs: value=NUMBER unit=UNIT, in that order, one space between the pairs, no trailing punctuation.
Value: value=24 unit=V
